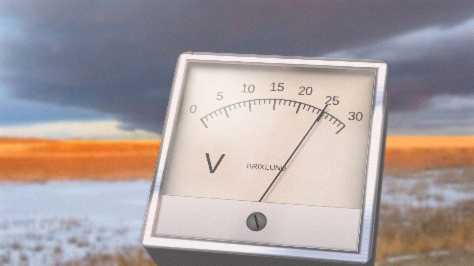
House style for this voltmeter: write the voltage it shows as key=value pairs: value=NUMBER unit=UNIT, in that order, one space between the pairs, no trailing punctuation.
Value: value=25 unit=V
